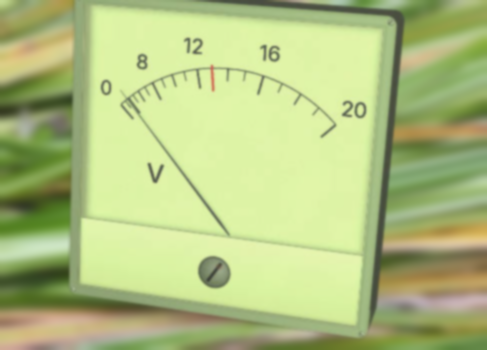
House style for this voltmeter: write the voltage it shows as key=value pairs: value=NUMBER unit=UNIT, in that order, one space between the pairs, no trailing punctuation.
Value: value=4 unit=V
